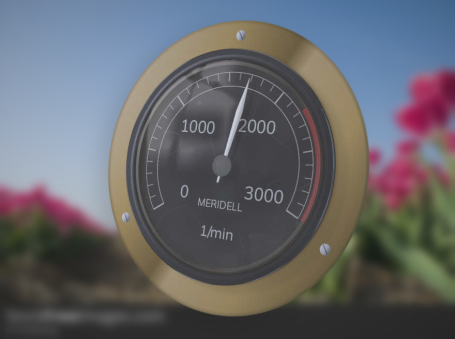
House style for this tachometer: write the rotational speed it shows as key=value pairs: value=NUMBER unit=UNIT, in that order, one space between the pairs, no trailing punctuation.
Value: value=1700 unit=rpm
